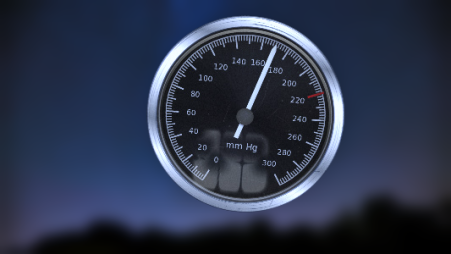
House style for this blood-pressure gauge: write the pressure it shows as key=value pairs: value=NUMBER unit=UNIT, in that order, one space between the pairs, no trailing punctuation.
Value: value=170 unit=mmHg
